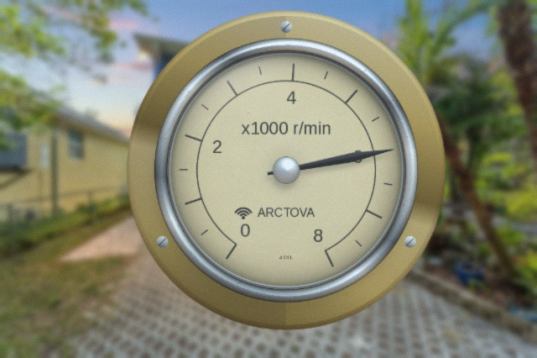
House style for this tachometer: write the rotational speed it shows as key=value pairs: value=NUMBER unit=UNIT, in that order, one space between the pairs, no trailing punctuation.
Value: value=6000 unit=rpm
